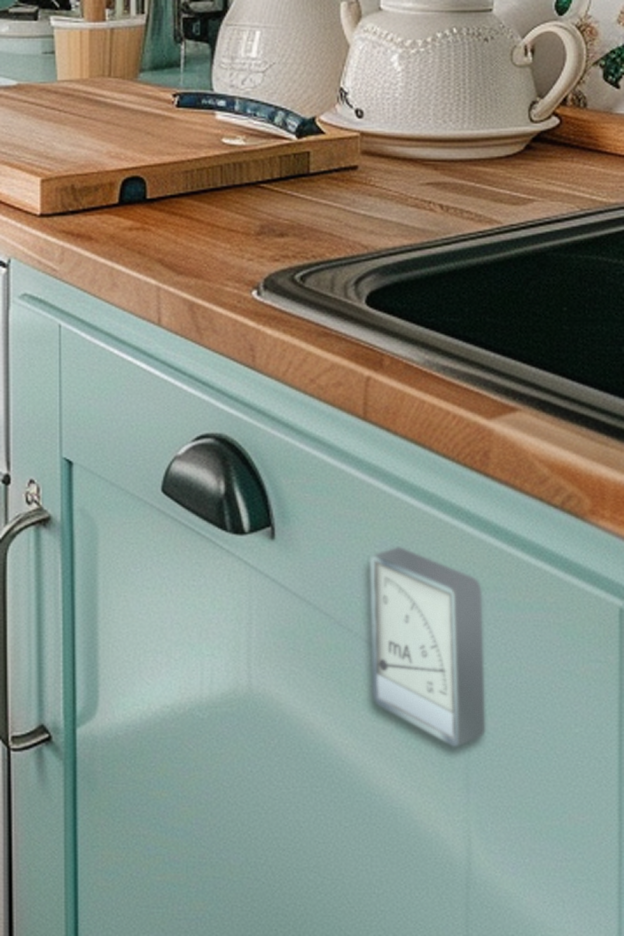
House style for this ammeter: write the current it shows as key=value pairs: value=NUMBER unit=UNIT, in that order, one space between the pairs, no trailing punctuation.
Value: value=12.5 unit=mA
